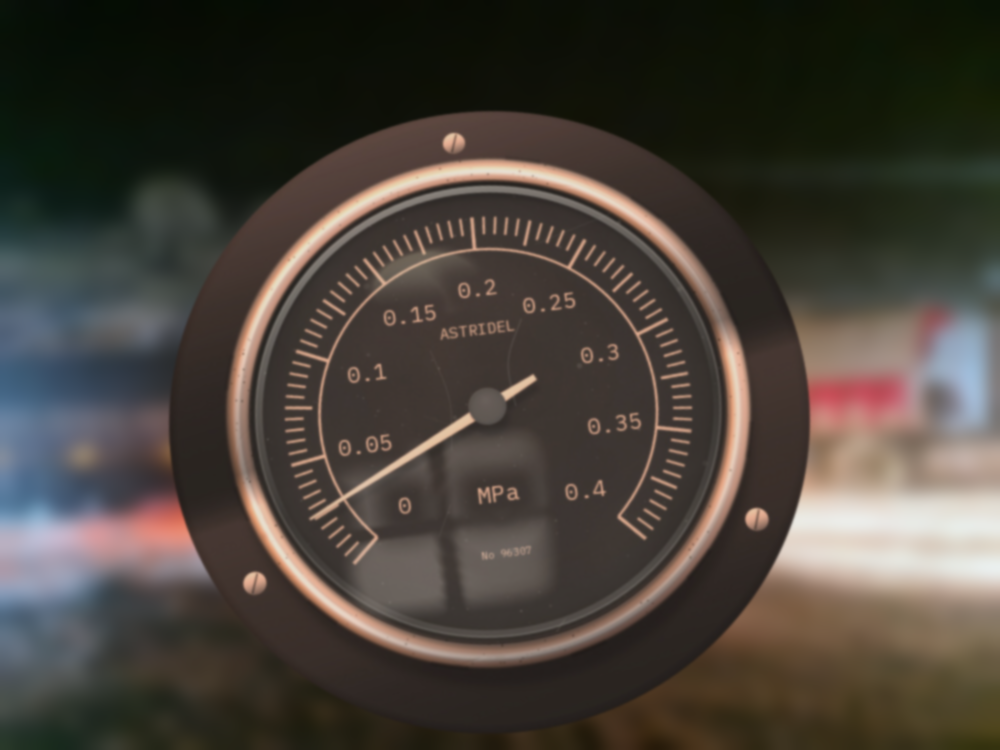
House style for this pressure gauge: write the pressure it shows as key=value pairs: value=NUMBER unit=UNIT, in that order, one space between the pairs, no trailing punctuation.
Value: value=0.025 unit=MPa
